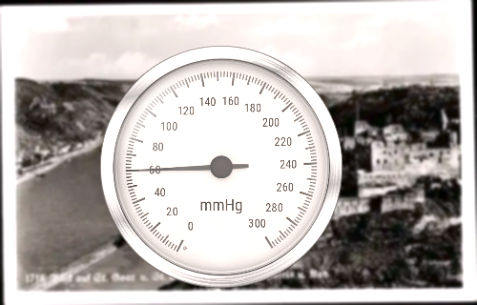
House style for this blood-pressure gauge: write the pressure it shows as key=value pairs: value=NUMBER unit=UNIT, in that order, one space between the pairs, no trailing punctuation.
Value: value=60 unit=mmHg
